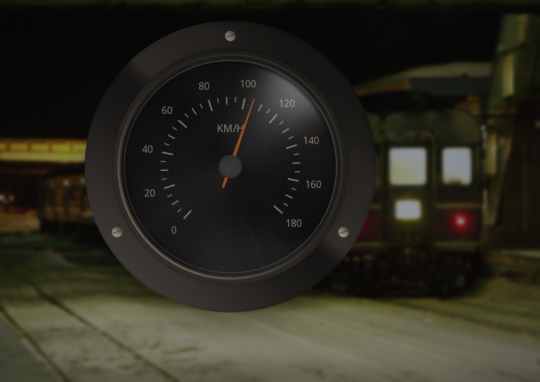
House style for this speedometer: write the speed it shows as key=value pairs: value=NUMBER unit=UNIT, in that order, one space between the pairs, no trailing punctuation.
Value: value=105 unit=km/h
